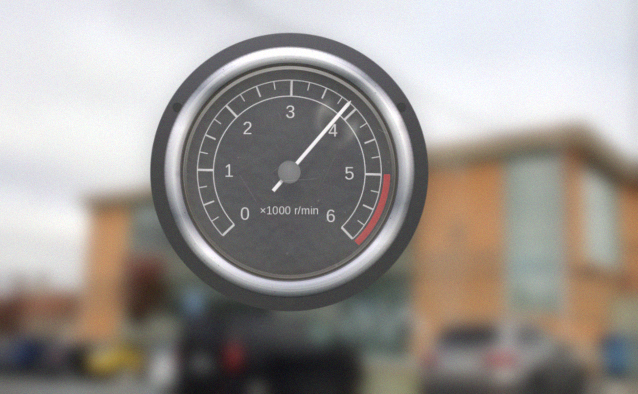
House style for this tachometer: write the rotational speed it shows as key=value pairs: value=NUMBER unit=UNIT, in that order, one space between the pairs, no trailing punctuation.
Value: value=3875 unit=rpm
